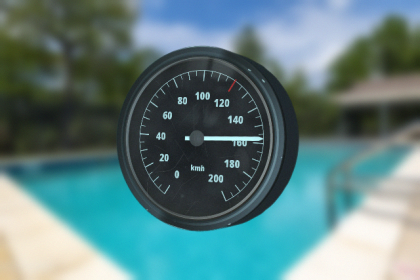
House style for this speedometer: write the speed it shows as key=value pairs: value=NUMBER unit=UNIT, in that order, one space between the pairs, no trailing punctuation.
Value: value=157.5 unit=km/h
